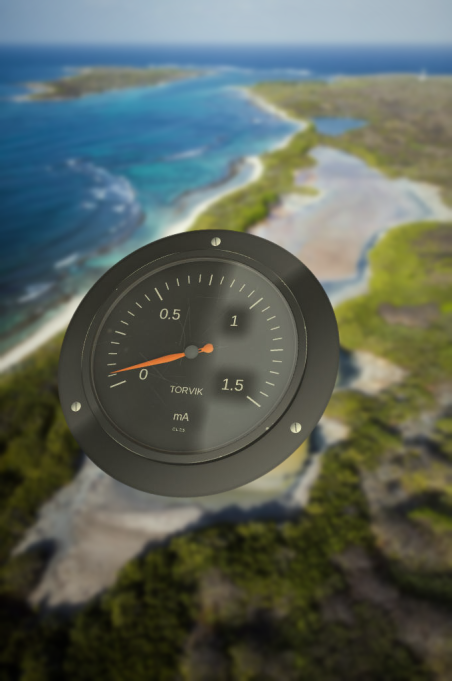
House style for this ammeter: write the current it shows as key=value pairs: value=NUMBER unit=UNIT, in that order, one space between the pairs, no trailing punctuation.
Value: value=0.05 unit=mA
